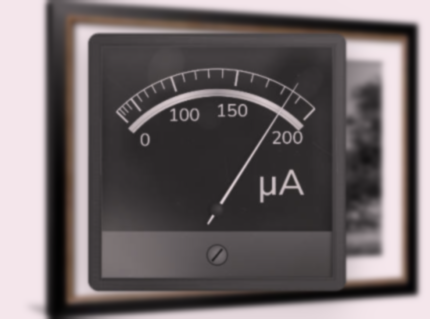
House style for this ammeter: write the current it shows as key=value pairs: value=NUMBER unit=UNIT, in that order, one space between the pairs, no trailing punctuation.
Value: value=185 unit=µA
